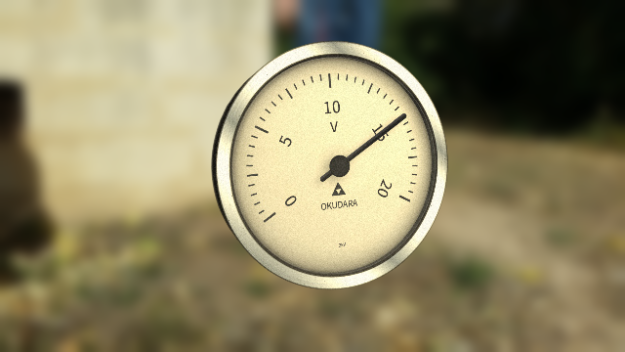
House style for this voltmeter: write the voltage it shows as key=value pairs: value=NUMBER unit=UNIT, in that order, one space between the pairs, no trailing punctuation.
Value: value=15 unit=V
